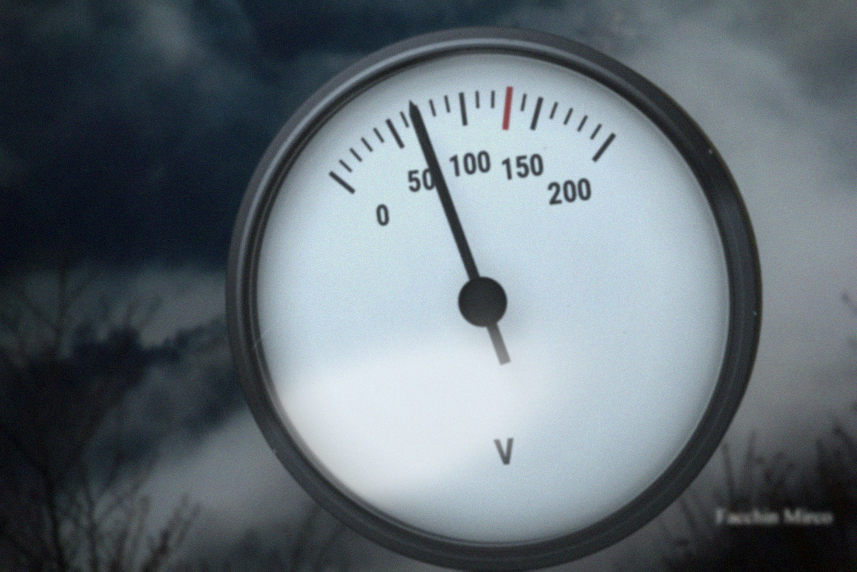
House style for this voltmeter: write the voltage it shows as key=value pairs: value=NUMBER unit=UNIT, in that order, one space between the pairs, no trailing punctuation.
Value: value=70 unit=V
